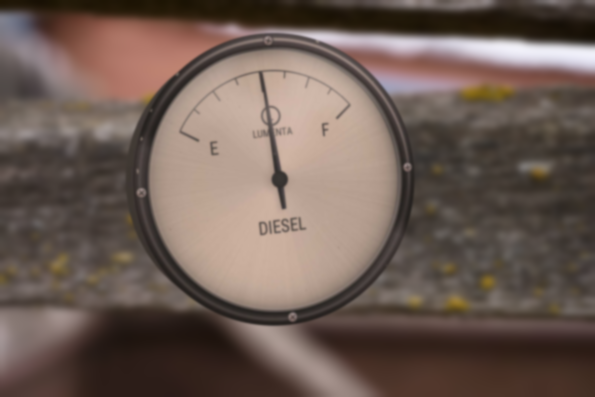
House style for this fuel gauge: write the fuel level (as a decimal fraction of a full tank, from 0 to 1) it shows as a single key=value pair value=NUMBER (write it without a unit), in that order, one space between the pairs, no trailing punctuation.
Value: value=0.5
